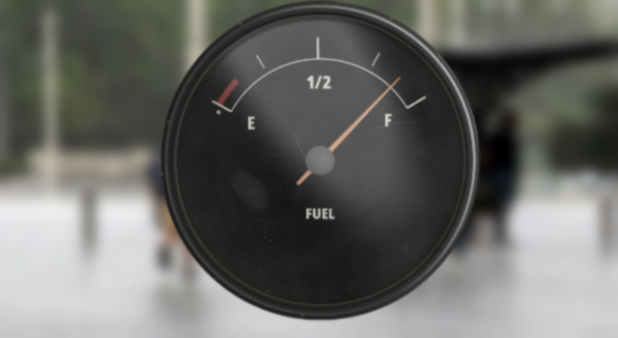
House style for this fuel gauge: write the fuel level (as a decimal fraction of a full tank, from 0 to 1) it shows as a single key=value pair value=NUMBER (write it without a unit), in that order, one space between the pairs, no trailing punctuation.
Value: value=0.875
